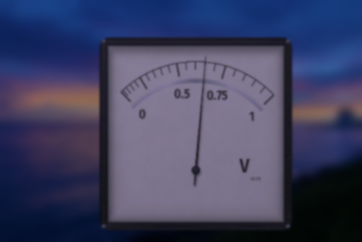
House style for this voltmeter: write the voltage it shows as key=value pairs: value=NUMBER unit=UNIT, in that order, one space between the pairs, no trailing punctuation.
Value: value=0.65 unit=V
